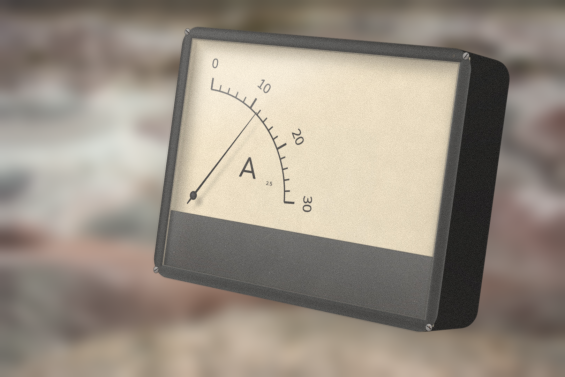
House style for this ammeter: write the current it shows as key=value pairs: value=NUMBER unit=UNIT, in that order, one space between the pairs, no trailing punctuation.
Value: value=12 unit=A
